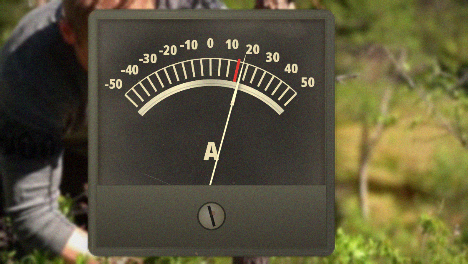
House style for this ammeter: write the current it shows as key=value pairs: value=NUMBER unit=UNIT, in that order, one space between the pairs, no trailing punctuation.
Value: value=17.5 unit=A
